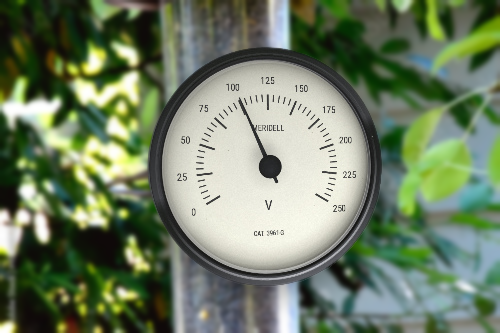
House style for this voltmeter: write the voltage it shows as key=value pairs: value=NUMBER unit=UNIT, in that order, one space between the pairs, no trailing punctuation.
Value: value=100 unit=V
